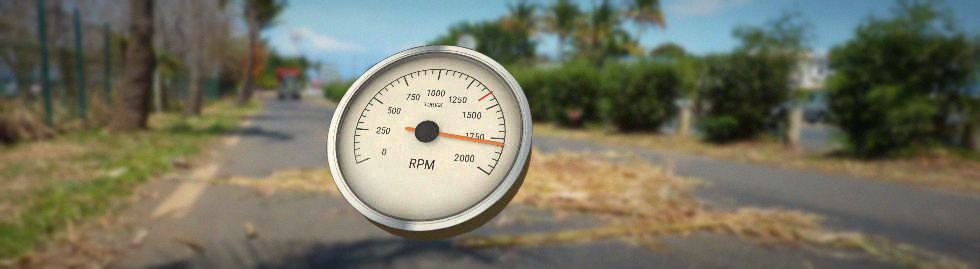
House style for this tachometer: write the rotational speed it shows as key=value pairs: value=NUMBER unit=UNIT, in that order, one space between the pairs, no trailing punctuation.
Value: value=1800 unit=rpm
